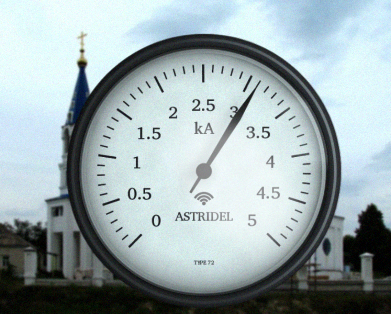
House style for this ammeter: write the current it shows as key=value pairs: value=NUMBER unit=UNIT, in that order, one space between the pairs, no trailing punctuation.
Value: value=3.1 unit=kA
